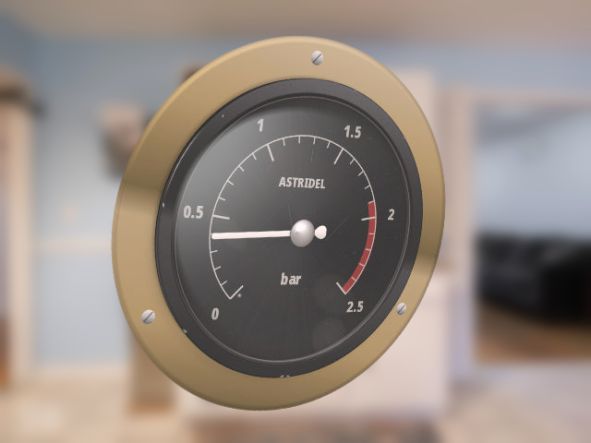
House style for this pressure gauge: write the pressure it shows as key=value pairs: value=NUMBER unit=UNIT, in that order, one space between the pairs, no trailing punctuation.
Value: value=0.4 unit=bar
